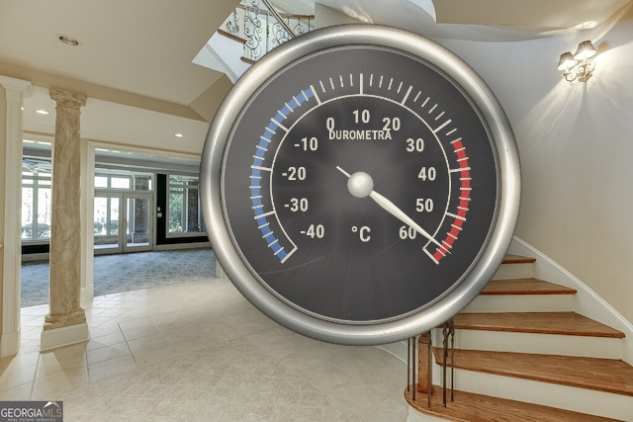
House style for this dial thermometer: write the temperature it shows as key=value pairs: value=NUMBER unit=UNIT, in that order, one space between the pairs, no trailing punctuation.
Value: value=57 unit=°C
